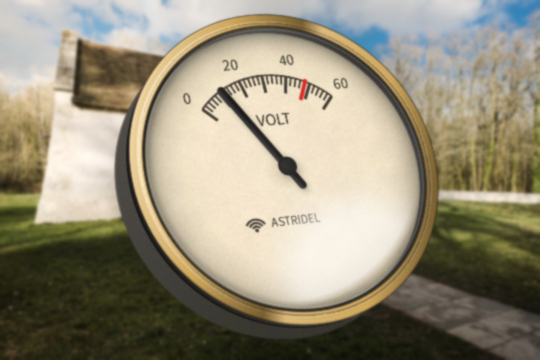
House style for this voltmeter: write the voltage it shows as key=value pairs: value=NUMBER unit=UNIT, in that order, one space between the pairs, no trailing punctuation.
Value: value=10 unit=V
